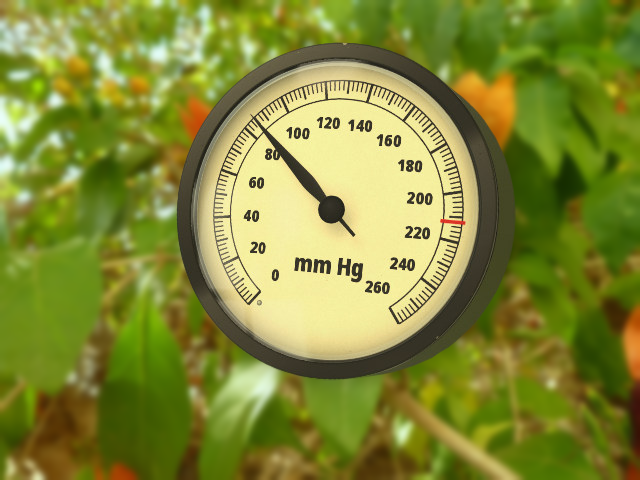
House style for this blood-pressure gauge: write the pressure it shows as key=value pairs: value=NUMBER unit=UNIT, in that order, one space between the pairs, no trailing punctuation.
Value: value=86 unit=mmHg
